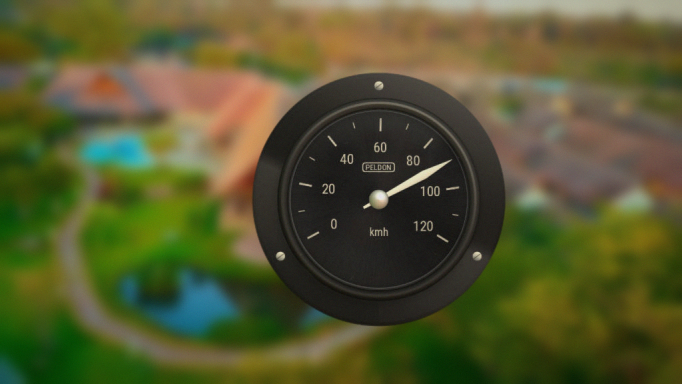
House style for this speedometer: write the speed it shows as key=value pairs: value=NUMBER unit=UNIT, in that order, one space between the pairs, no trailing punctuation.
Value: value=90 unit=km/h
